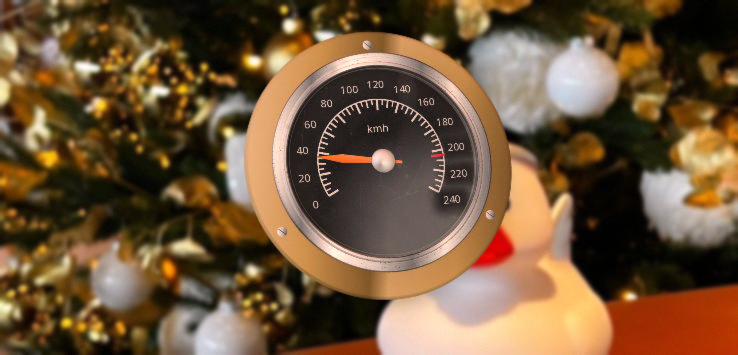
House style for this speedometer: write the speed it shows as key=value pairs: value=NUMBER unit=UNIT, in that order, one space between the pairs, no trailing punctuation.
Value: value=35 unit=km/h
